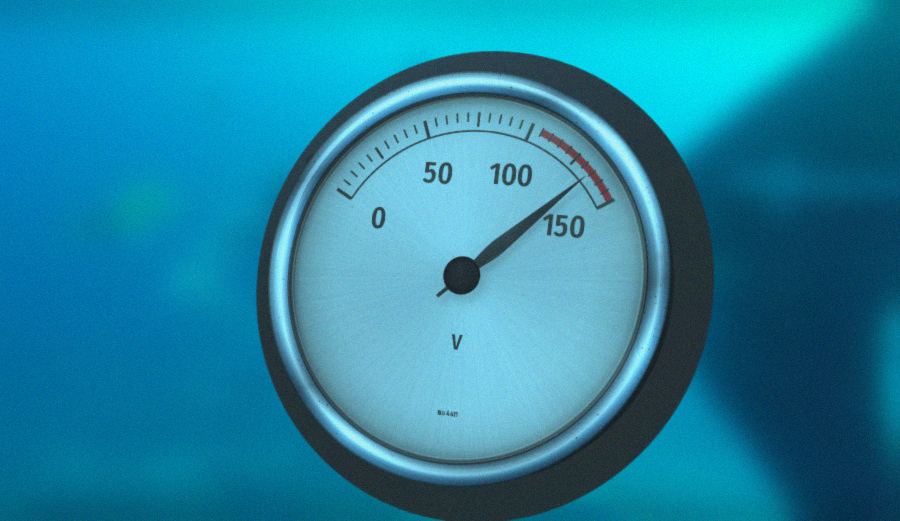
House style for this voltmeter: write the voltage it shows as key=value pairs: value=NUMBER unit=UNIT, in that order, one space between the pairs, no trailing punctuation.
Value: value=135 unit=V
